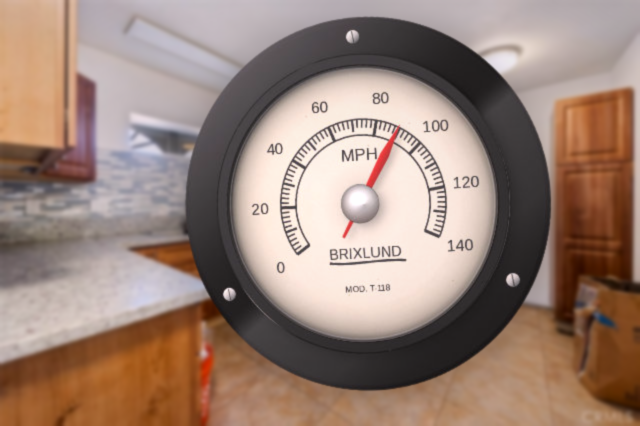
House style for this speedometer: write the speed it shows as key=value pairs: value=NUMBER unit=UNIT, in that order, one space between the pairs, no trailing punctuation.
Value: value=90 unit=mph
